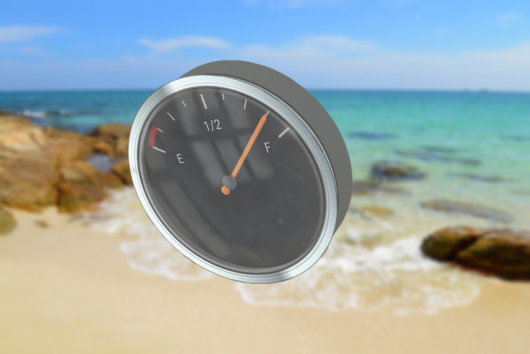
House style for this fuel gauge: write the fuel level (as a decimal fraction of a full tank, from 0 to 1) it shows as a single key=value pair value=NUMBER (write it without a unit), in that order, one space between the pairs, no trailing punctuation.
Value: value=0.875
